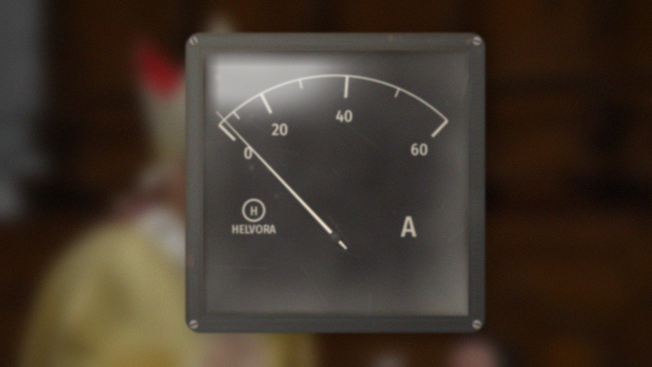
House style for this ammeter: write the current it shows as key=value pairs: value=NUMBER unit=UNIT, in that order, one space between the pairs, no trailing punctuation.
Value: value=5 unit=A
